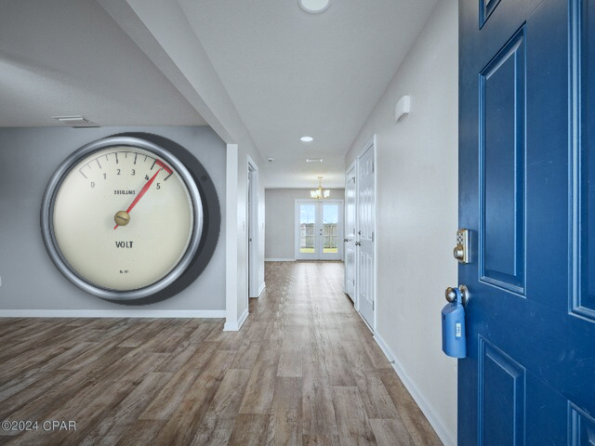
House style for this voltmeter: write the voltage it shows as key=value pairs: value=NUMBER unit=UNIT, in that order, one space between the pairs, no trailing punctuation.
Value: value=4.5 unit=V
